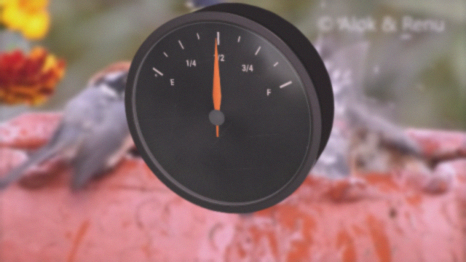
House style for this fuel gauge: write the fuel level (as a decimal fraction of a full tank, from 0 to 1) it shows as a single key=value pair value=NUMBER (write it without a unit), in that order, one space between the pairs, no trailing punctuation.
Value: value=0.5
